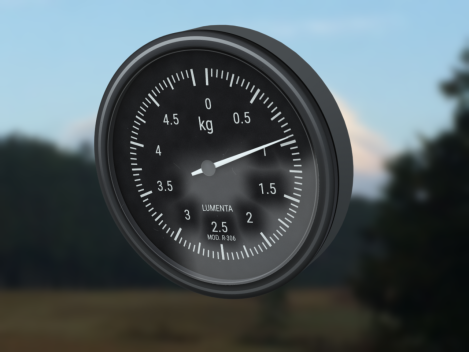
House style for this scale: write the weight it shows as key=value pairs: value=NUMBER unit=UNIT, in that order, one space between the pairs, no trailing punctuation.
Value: value=0.95 unit=kg
